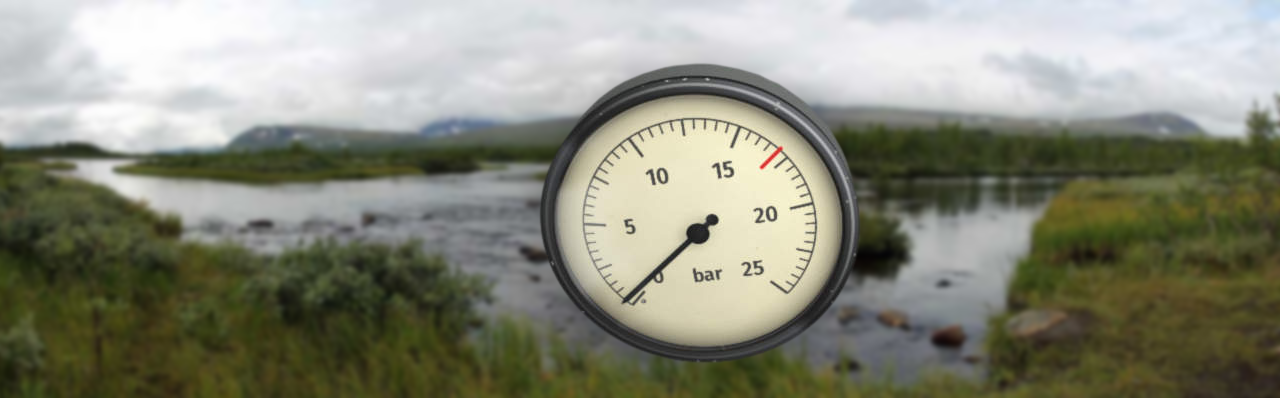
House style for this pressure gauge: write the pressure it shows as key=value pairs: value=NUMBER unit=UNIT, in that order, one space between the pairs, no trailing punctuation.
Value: value=0.5 unit=bar
